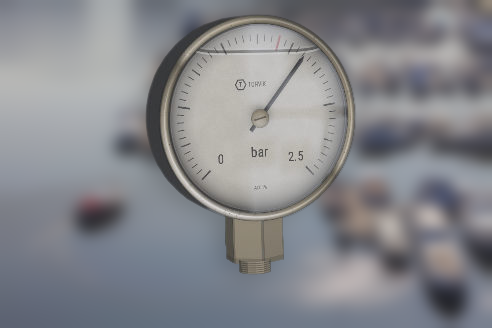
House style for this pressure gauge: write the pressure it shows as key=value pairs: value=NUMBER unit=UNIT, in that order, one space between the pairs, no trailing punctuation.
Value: value=1.6 unit=bar
